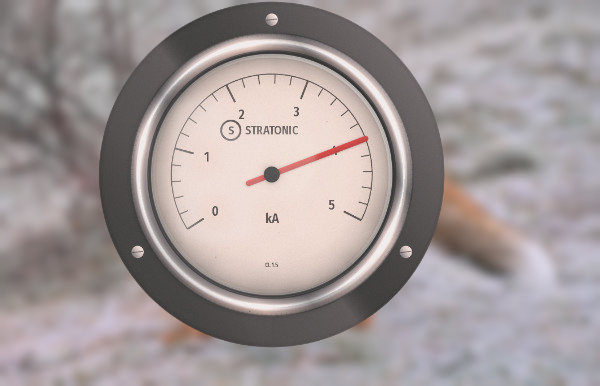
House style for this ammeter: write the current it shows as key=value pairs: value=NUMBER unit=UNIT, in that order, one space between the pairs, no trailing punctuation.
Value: value=4 unit=kA
